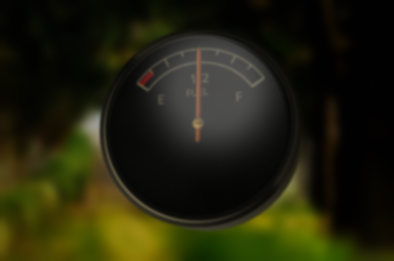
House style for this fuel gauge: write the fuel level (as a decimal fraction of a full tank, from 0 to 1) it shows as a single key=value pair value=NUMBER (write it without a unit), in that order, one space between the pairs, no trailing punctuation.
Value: value=0.5
